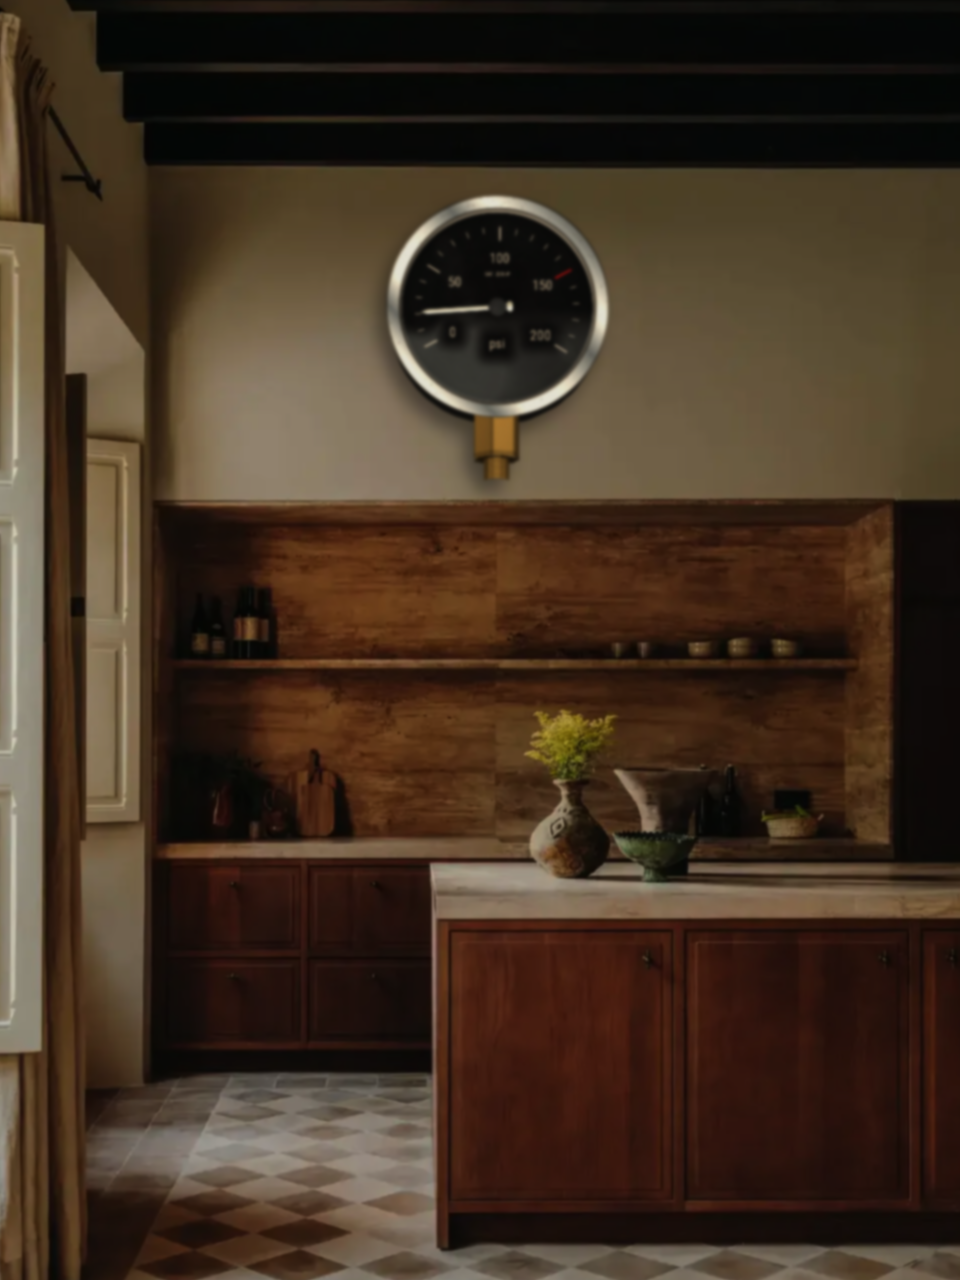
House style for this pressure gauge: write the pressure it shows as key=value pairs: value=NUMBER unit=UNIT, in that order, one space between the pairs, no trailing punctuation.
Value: value=20 unit=psi
